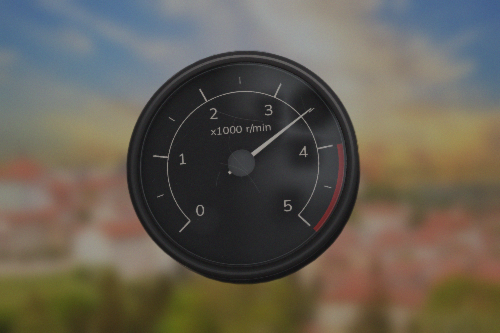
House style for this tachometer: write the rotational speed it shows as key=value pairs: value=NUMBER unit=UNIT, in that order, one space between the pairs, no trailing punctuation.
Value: value=3500 unit=rpm
